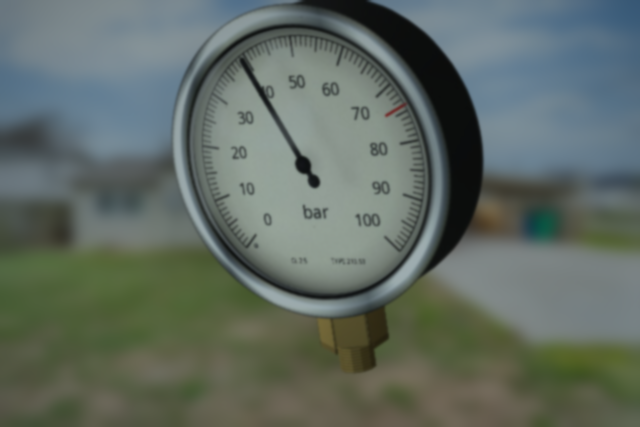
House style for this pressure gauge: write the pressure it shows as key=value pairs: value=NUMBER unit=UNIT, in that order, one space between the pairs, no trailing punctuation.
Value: value=40 unit=bar
